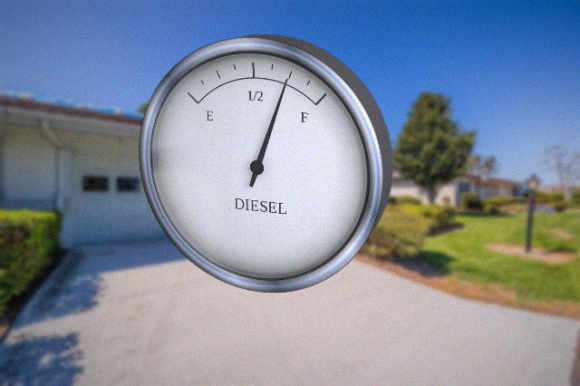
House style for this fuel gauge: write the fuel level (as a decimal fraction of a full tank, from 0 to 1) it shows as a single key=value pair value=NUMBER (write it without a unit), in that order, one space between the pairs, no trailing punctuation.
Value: value=0.75
